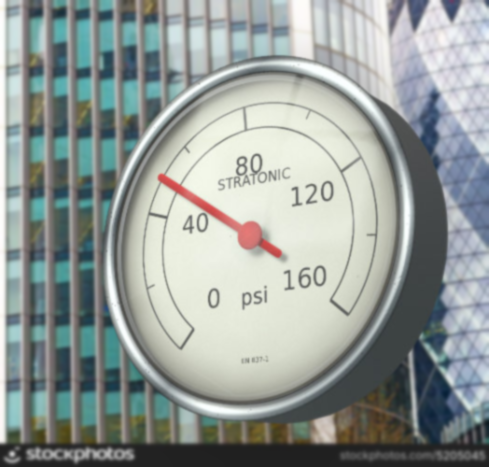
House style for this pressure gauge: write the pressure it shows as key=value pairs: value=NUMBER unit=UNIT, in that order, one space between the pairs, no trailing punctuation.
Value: value=50 unit=psi
